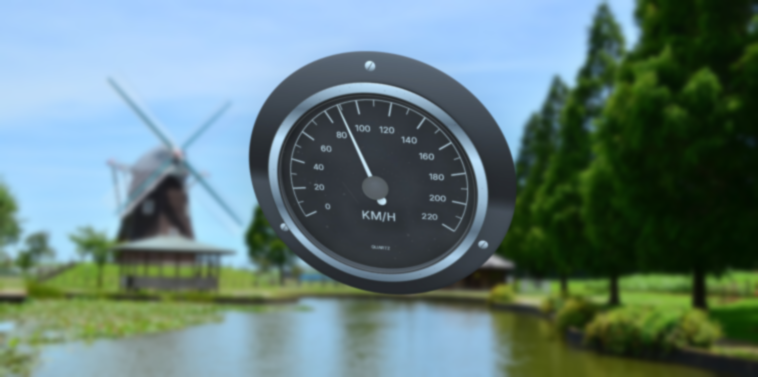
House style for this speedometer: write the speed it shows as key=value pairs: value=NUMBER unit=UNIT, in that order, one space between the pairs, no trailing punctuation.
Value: value=90 unit=km/h
